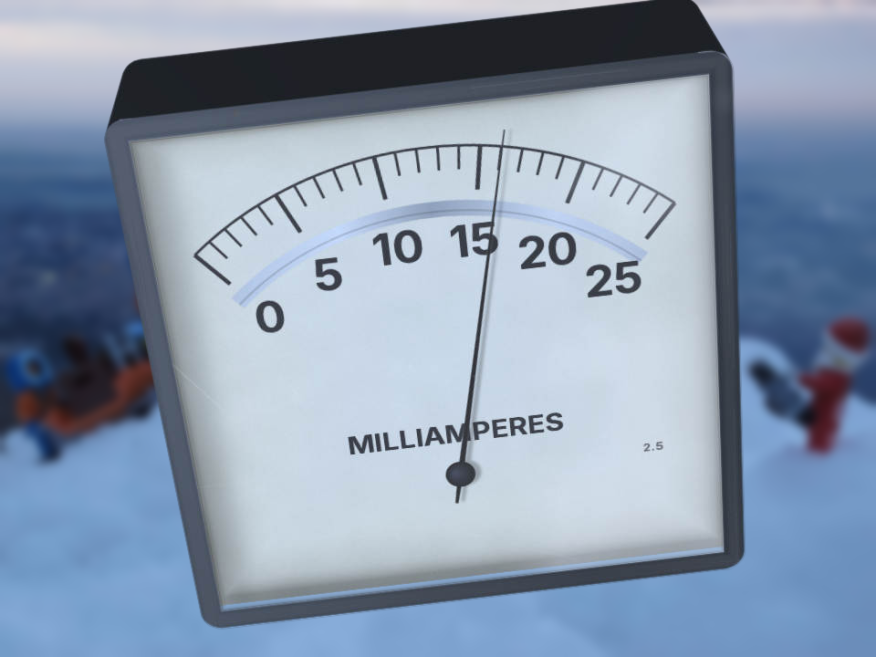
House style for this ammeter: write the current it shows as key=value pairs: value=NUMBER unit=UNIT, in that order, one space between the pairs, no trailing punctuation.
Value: value=16 unit=mA
